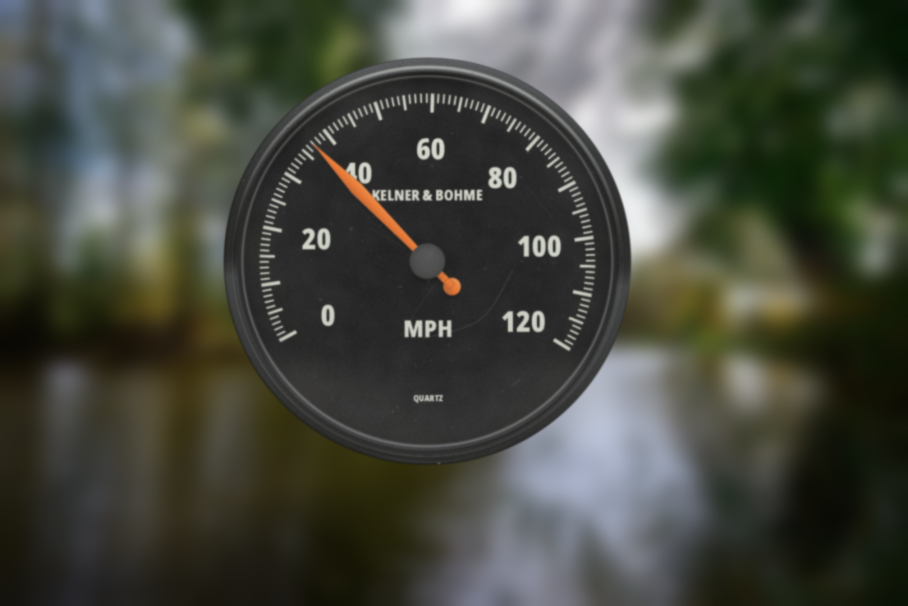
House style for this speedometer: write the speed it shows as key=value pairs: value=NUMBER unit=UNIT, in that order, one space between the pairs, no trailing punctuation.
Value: value=37 unit=mph
